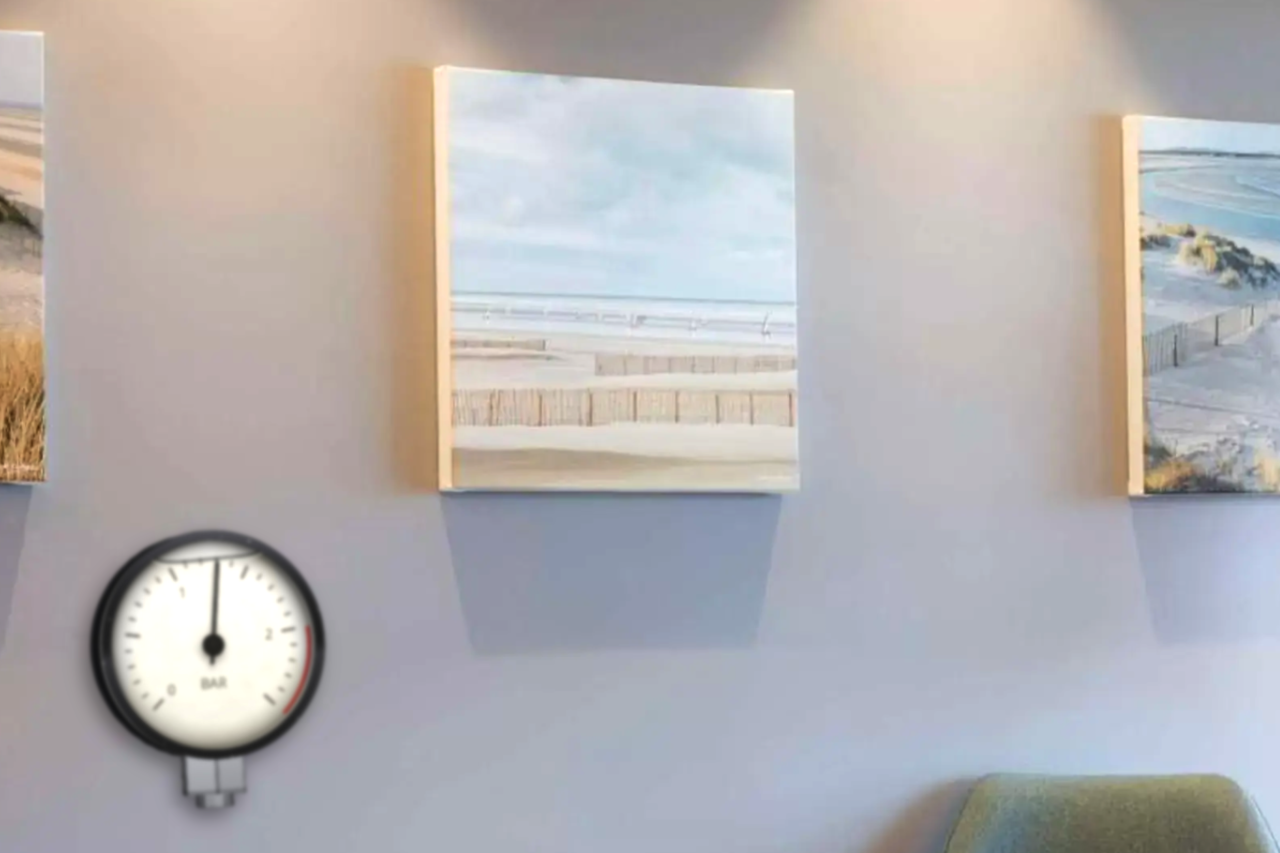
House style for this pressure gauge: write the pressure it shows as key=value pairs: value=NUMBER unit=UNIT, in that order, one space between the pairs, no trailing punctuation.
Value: value=1.3 unit=bar
